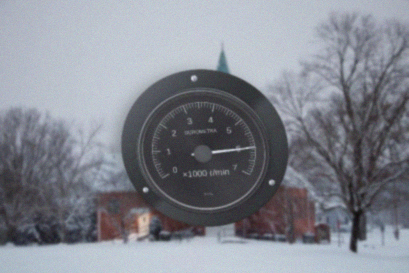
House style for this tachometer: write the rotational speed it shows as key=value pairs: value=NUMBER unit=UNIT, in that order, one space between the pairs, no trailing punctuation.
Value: value=6000 unit=rpm
